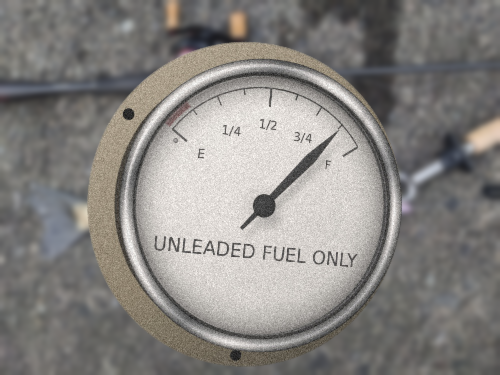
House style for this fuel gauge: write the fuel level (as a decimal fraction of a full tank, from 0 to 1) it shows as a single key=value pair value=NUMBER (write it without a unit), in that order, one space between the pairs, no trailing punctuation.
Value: value=0.875
